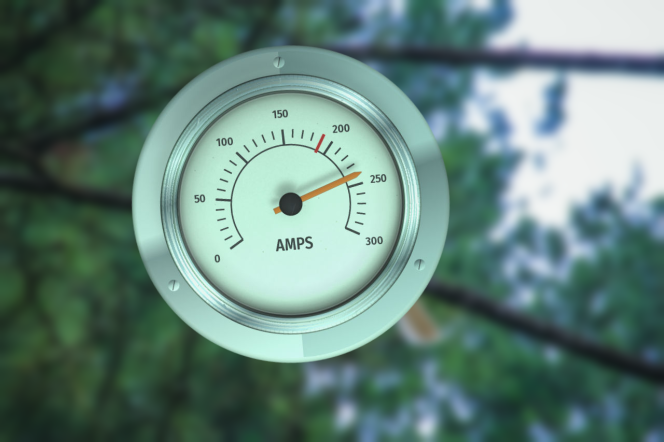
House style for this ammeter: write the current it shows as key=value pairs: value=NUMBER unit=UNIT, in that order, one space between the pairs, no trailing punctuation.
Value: value=240 unit=A
